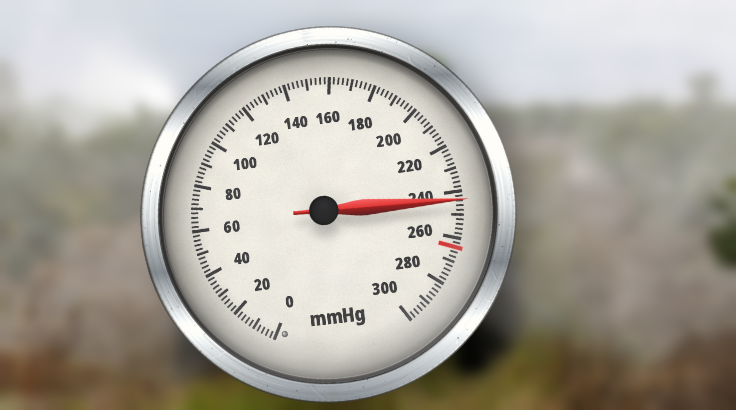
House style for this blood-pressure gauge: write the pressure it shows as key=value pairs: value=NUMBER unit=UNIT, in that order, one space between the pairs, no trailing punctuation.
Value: value=244 unit=mmHg
